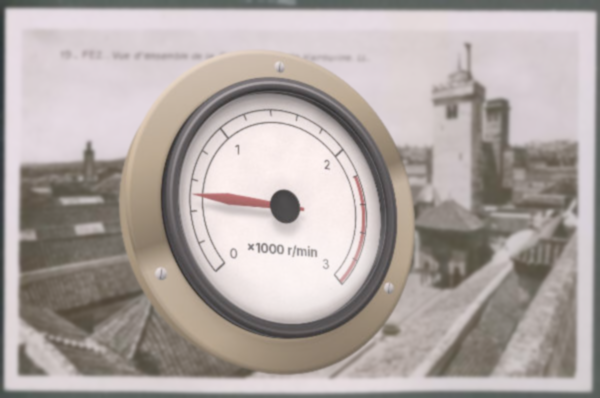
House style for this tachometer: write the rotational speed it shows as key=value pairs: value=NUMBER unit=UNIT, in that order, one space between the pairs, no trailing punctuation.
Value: value=500 unit=rpm
